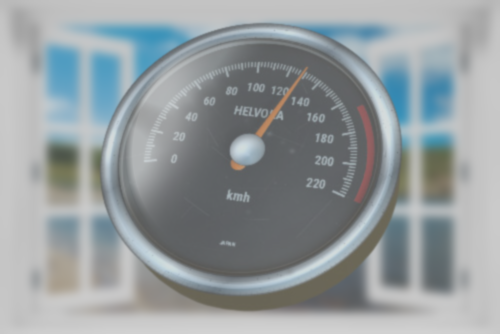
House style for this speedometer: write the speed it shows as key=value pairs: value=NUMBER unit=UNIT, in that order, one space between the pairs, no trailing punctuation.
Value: value=130 unit=km/h
